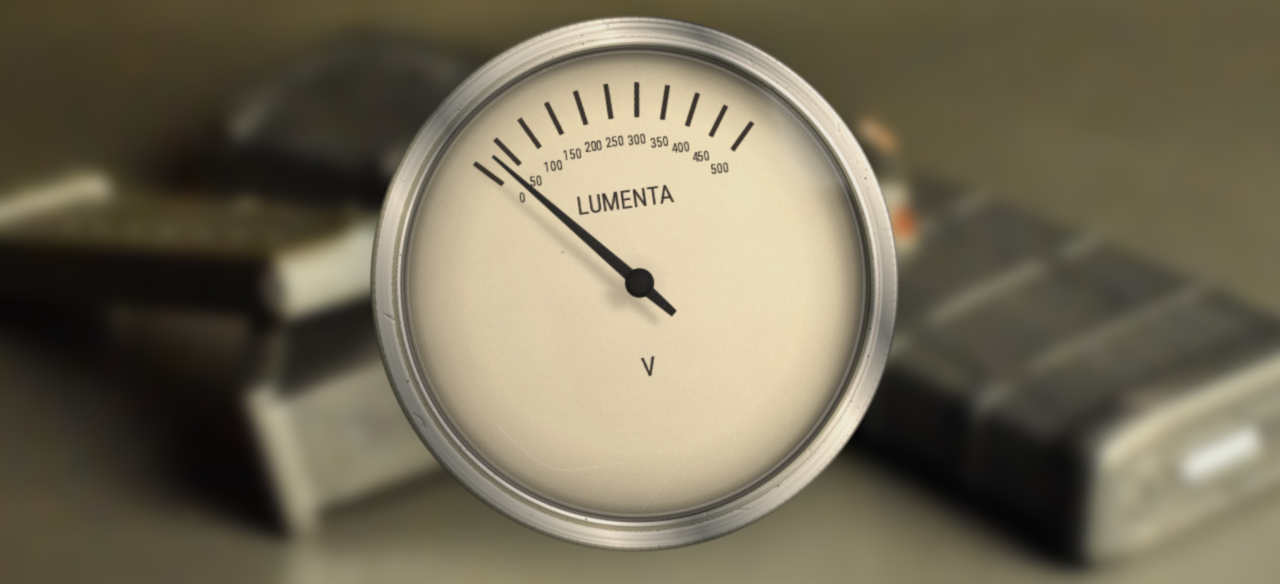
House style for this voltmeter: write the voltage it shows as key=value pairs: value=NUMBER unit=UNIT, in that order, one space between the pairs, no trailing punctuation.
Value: value=25 unit=V
